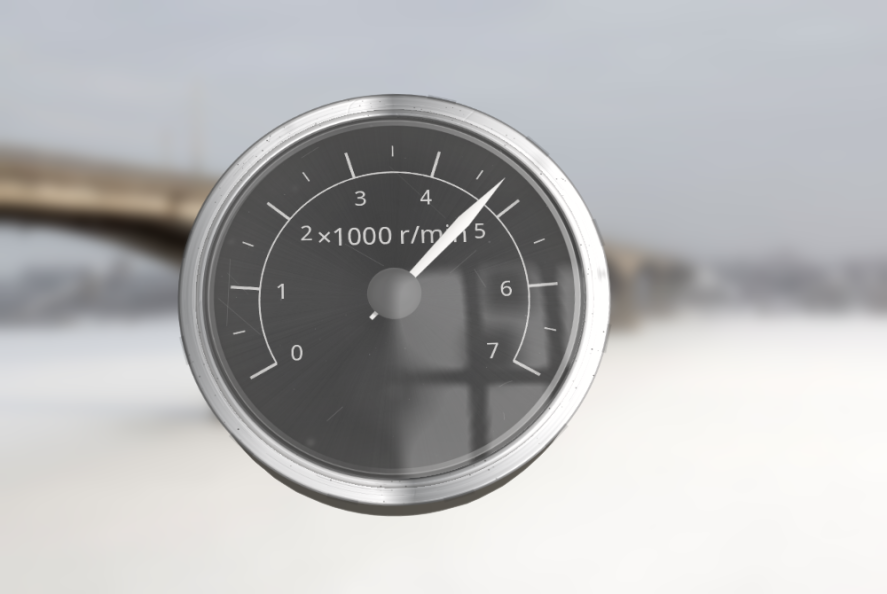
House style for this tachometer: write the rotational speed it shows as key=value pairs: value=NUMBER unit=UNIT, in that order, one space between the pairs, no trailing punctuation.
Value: value=4750 unit=rpm
